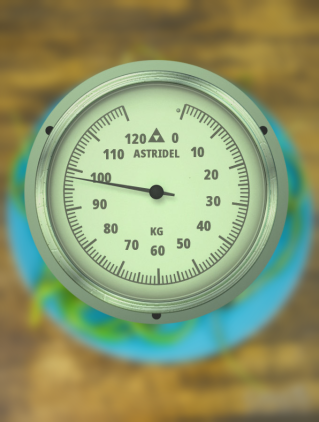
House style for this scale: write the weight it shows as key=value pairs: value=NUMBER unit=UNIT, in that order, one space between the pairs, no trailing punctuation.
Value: value=98 unit=kg
